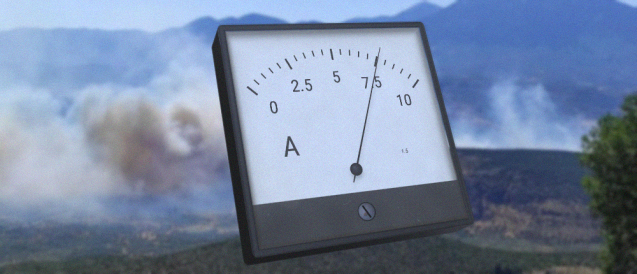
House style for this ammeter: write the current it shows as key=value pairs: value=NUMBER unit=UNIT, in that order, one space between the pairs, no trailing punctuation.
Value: value=7.5 unit=A
